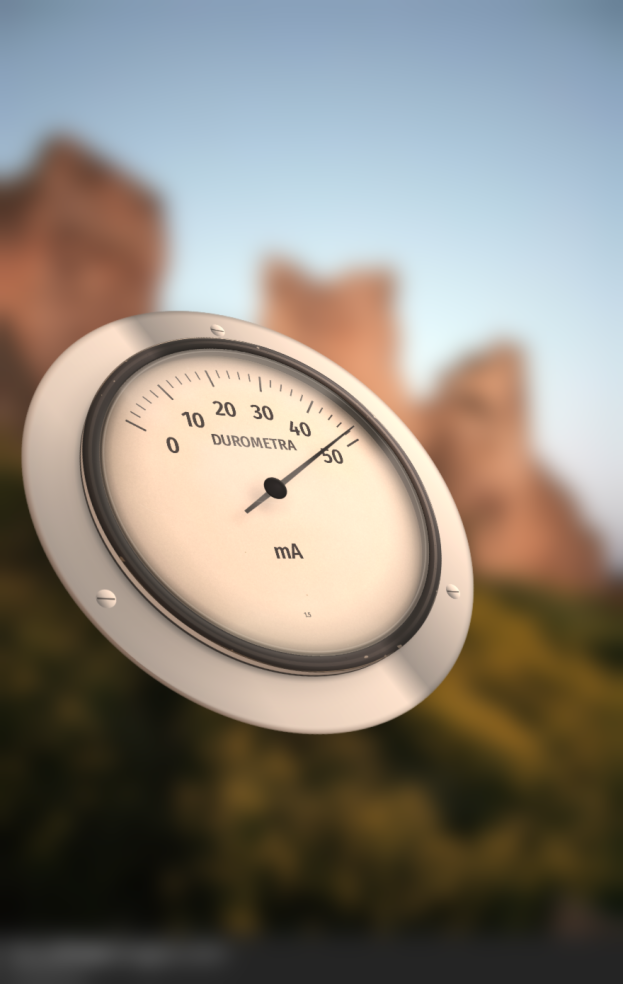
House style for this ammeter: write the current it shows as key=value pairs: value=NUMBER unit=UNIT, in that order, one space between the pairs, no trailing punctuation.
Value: value=48 unit=mA
